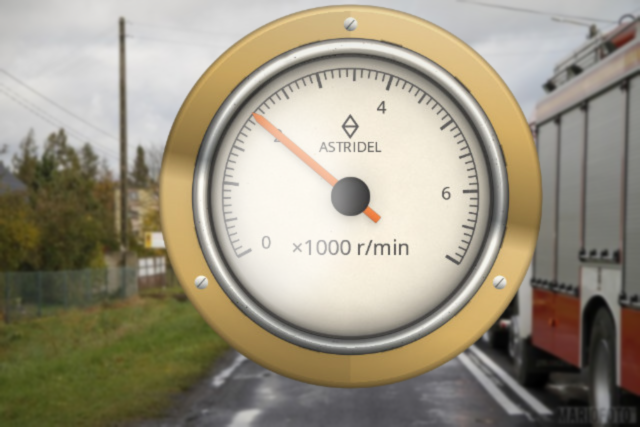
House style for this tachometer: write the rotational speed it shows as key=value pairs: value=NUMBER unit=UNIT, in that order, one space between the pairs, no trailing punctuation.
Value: value=2000 unit=rpm
